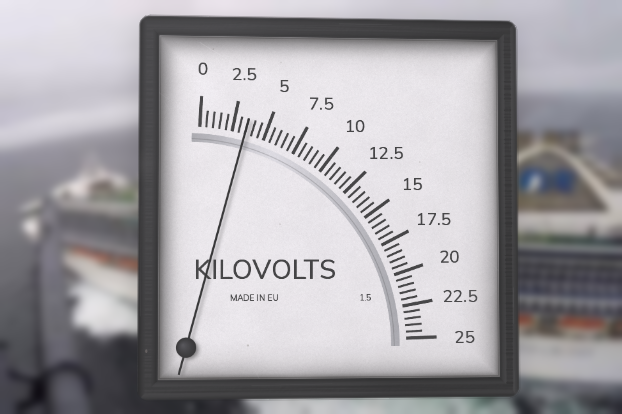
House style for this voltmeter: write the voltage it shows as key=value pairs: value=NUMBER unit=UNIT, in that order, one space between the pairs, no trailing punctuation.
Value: value=3.5 unit=kV
